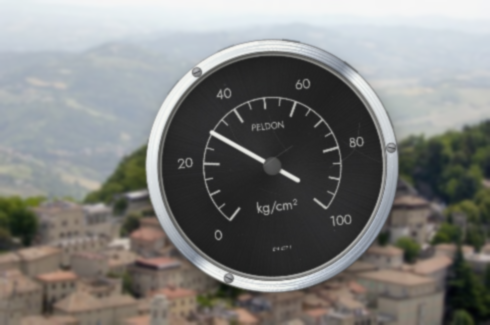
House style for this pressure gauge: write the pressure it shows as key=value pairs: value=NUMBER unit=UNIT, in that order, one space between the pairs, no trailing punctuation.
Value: value=30 unit=kg/cm²
